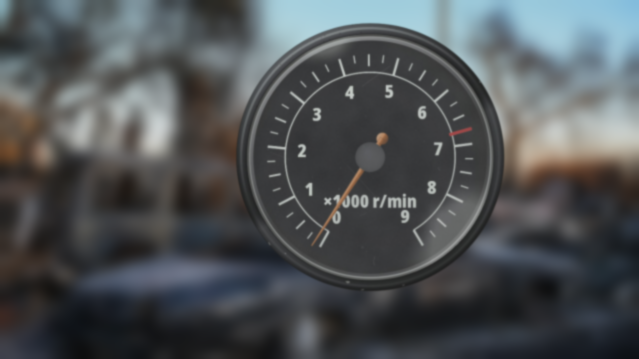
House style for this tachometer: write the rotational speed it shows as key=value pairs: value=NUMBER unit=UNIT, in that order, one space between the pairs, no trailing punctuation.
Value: value=125 unit=rpm
